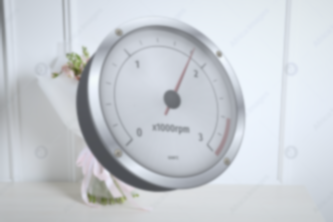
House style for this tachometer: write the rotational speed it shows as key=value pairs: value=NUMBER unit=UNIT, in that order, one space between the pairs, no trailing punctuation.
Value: value=1800 unit=rpm
